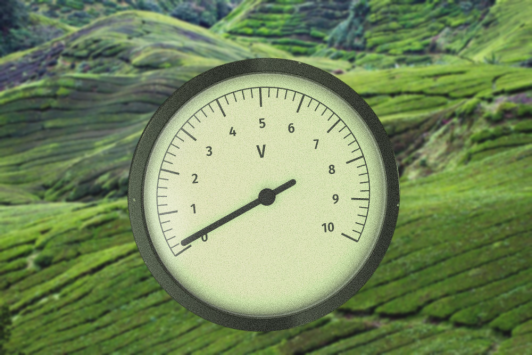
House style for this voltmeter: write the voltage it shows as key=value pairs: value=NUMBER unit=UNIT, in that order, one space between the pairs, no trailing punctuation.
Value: value=0.2 unit=V
